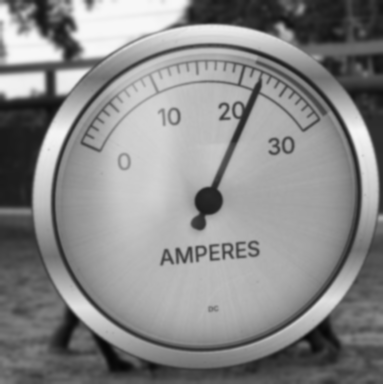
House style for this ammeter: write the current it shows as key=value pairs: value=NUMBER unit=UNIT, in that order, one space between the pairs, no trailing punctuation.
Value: value=22 unit=A
